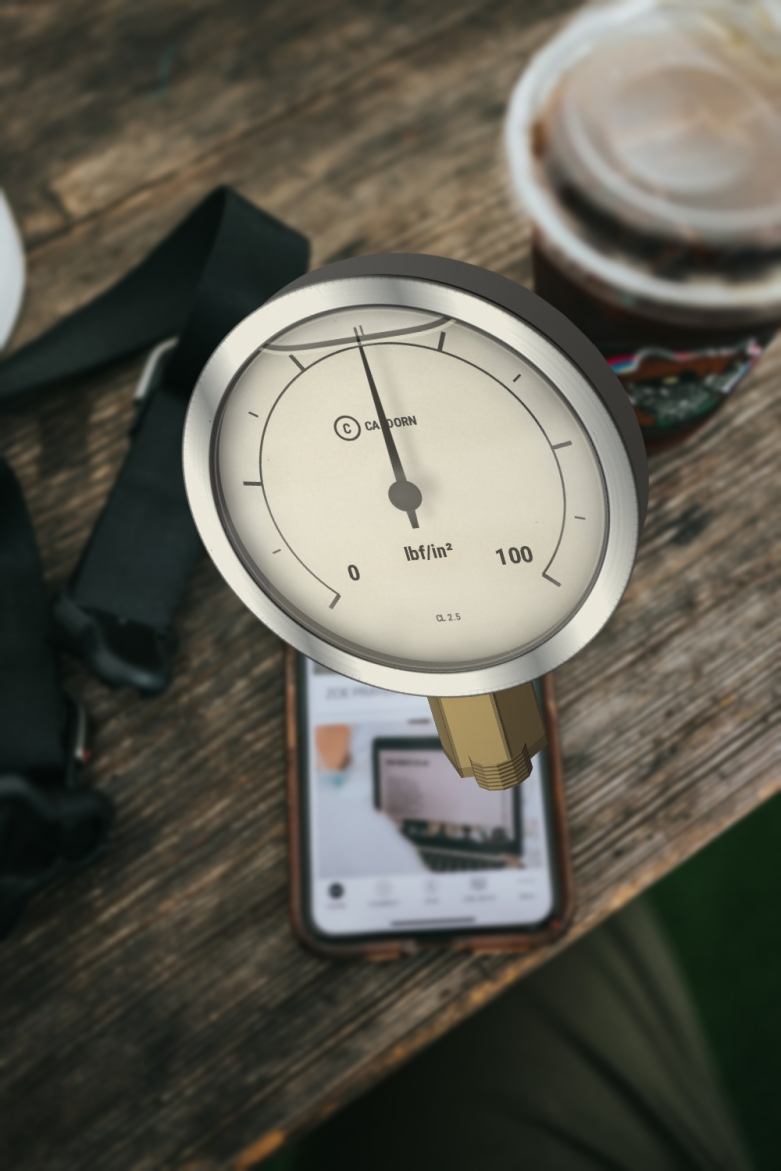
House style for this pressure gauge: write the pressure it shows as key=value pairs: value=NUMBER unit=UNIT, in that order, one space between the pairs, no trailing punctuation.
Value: value=50 unit=psi
